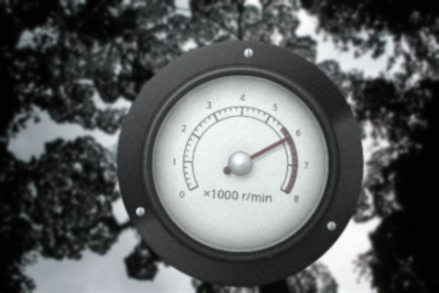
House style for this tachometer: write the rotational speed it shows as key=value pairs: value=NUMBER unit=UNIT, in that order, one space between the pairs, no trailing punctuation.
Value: value=6000 unit=rpm
